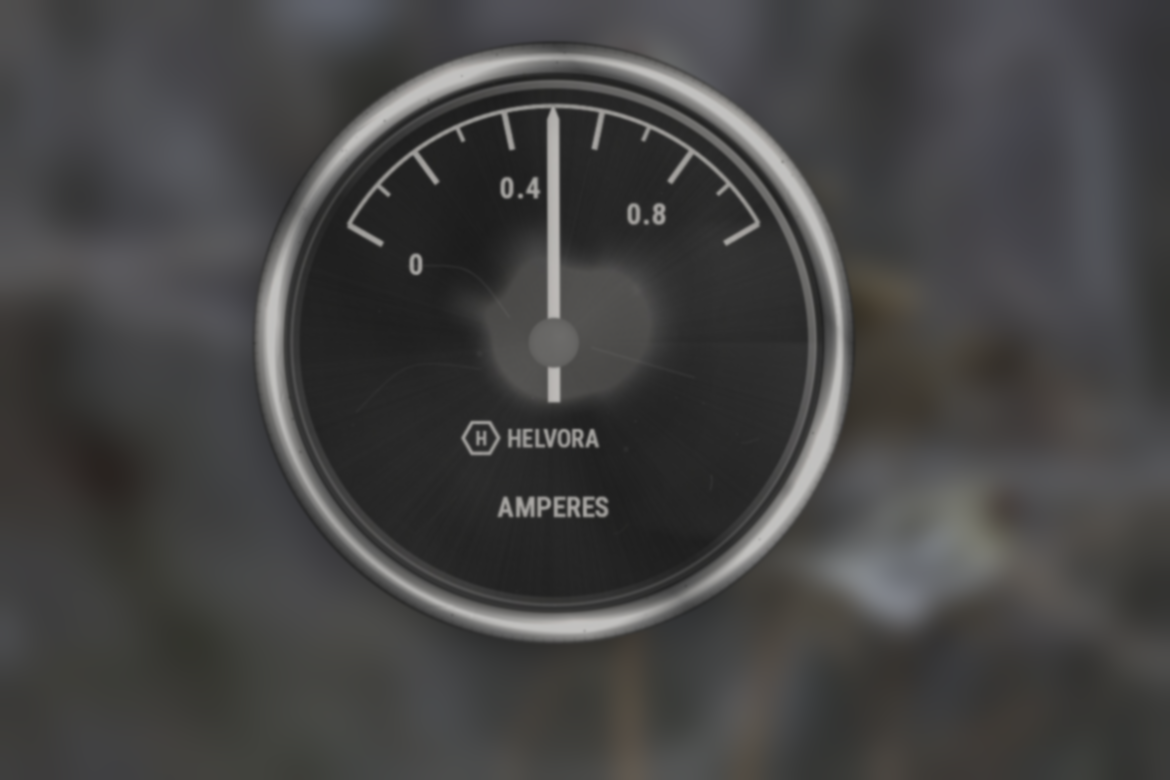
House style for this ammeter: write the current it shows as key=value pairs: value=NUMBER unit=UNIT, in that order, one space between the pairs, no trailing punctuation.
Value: value=0.5 unit=A
